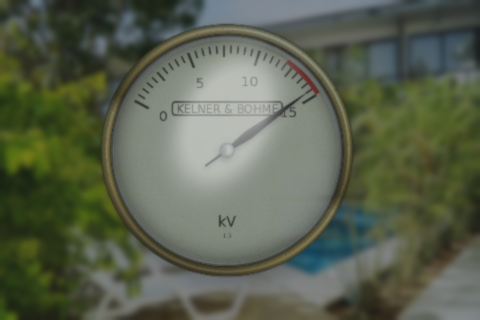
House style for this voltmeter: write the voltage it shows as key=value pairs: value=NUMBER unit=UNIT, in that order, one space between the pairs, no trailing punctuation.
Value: value=14.5 unit=kV
